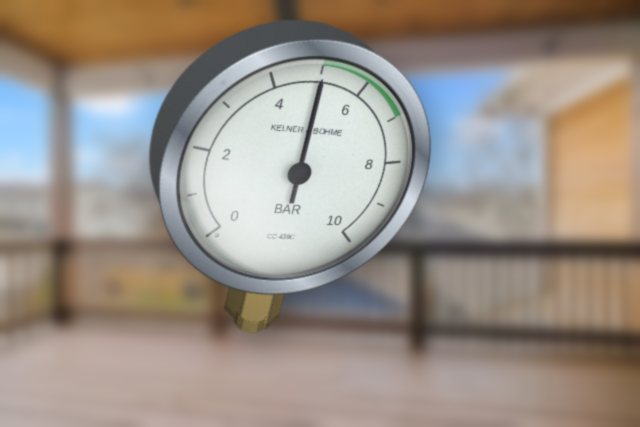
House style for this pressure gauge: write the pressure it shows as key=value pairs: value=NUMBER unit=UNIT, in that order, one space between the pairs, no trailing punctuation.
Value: value=5 unit=bar
